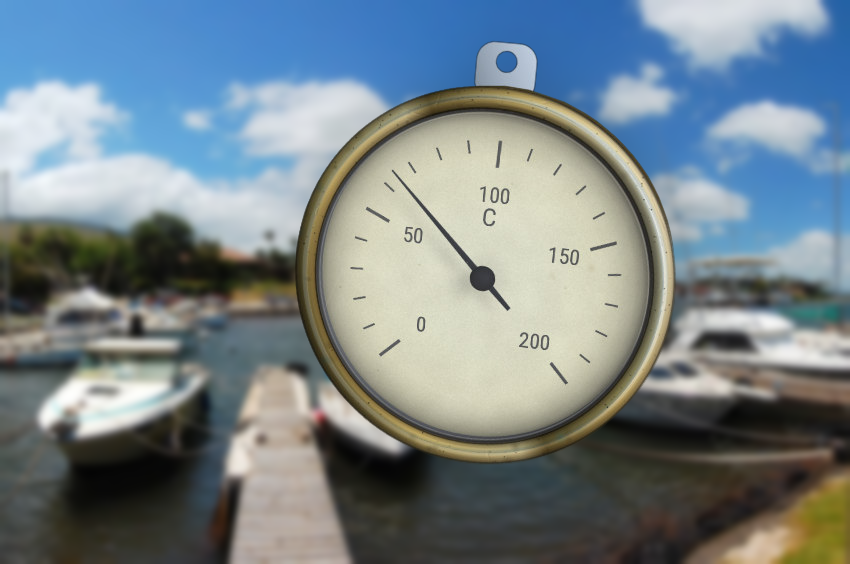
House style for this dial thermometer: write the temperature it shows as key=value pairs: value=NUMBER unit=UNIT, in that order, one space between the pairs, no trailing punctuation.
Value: value=65 unit=°C
